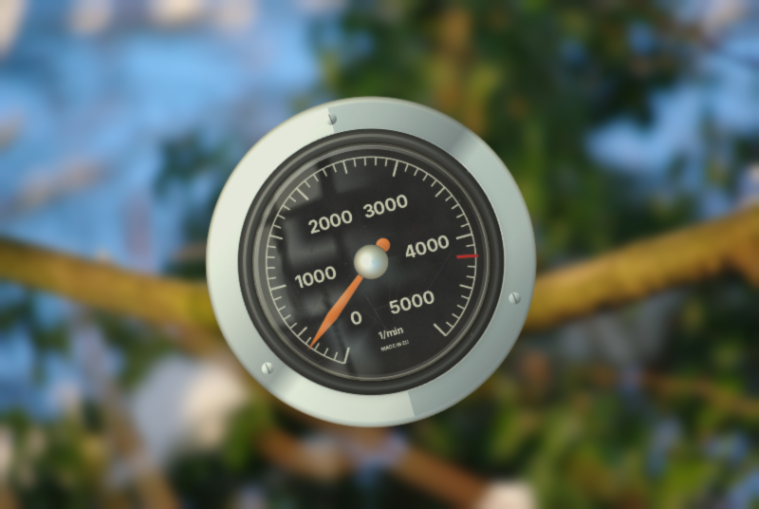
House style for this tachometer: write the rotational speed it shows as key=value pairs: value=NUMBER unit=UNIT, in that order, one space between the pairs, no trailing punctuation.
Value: value=350 unit=rpm
